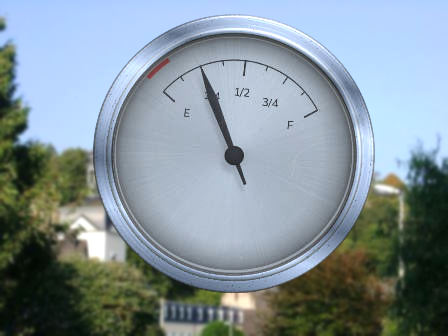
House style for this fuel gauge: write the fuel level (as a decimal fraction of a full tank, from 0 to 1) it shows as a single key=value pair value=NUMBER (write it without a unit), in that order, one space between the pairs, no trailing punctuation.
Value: value=0.25
